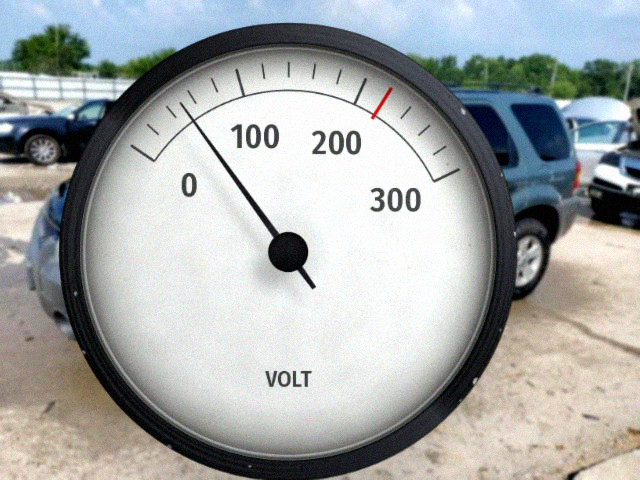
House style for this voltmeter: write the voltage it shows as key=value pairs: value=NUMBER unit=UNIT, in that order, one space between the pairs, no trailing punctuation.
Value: value=50 unit=V
